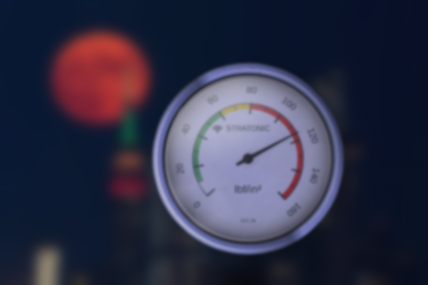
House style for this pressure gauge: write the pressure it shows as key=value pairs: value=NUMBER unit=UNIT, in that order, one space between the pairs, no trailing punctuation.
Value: value=115 unit=psi
